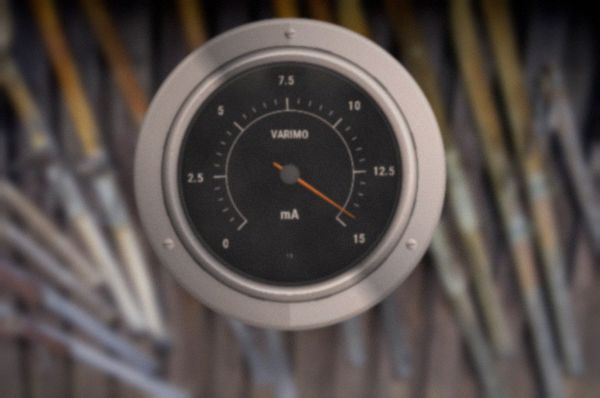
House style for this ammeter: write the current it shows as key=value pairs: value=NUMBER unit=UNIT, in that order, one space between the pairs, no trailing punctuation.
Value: value=14.5 unit=mA
